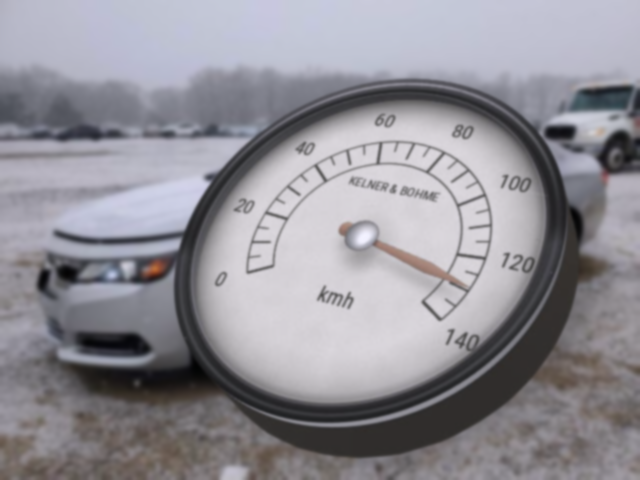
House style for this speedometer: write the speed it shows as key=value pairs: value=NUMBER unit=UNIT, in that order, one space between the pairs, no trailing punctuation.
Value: value=130 unit=km/h
